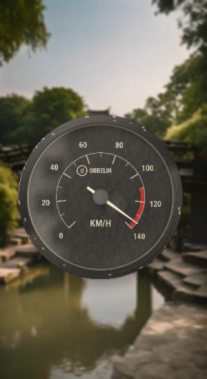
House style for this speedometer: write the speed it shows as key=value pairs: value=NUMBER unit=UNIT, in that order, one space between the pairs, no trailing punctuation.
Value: value=135 unit=km/h
